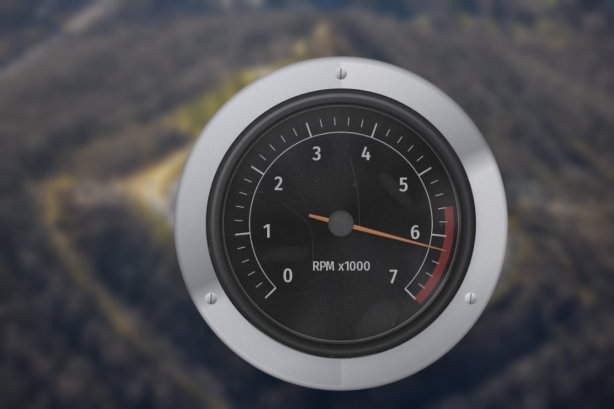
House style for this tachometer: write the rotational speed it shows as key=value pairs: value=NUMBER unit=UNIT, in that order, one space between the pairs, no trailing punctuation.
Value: value=6200 unit=rpm
